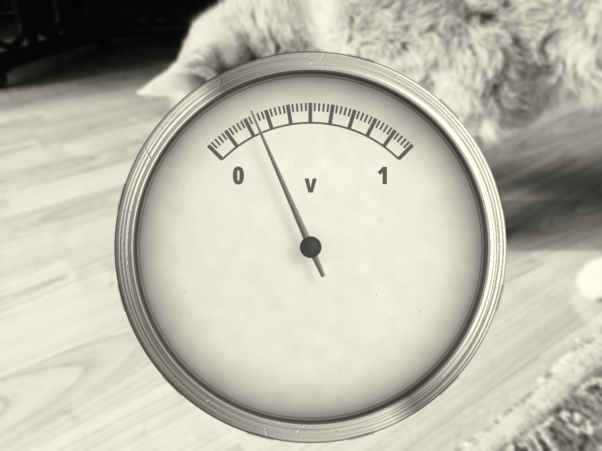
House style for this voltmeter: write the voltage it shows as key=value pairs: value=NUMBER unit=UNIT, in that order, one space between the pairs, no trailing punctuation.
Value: value=0.24 unit=V
